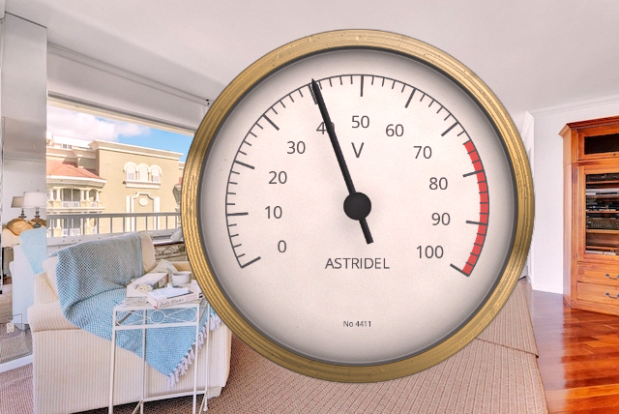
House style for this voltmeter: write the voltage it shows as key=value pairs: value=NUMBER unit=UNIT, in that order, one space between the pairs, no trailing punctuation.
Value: value=41 unit=V
